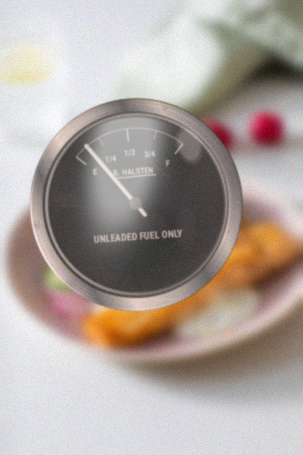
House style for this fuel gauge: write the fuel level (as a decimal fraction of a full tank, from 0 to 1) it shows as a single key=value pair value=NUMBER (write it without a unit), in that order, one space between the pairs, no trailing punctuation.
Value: value=0.125
